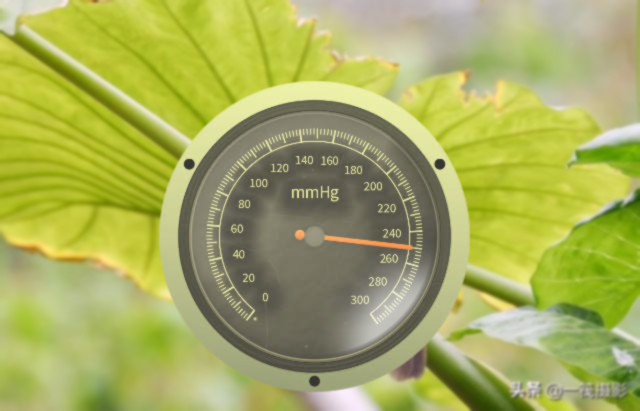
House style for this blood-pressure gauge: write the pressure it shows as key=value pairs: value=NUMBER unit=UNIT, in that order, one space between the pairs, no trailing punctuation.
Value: value=250 unit=mmHg
